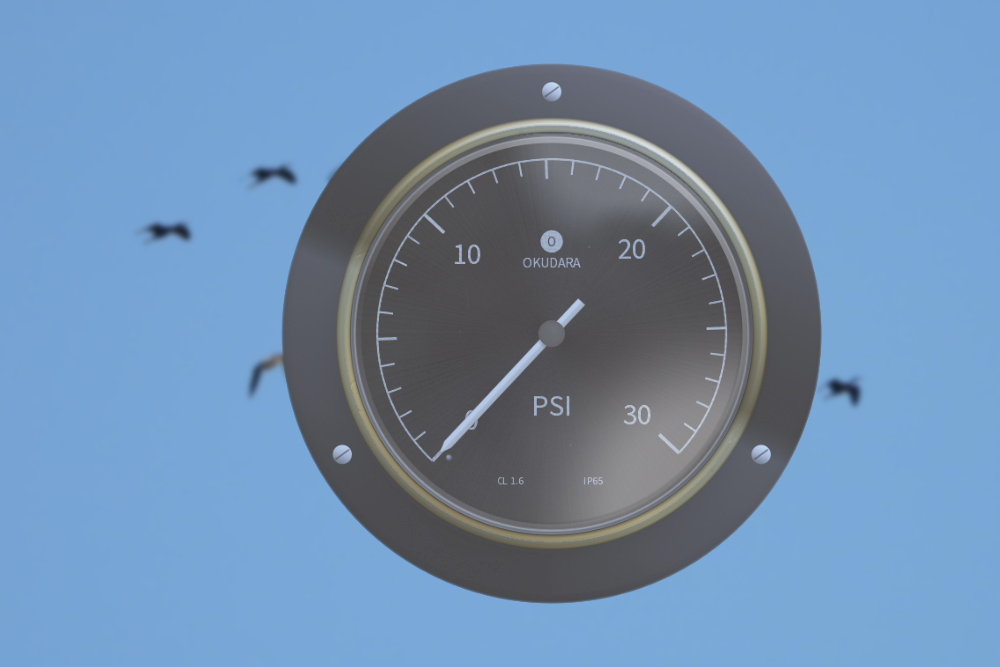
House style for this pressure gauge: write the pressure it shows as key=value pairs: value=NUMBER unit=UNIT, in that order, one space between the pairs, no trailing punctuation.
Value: value=0 unit=psi
